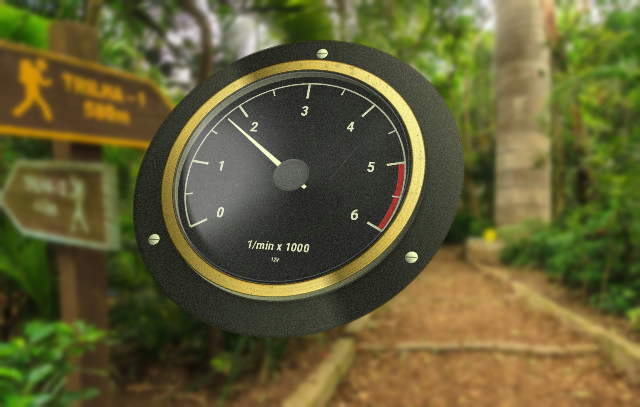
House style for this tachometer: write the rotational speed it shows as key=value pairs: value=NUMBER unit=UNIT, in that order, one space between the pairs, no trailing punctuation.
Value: value=1750 unit=rpm
